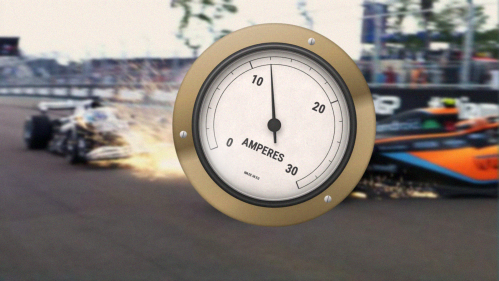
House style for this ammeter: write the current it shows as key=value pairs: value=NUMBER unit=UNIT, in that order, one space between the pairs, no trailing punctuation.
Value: value=12 unit=A
